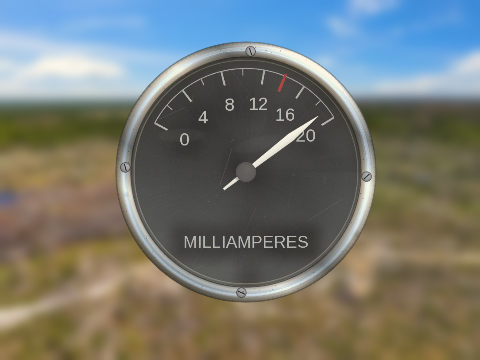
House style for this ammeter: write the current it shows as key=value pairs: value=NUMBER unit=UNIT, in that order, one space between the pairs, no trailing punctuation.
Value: value=19 unit=mA
